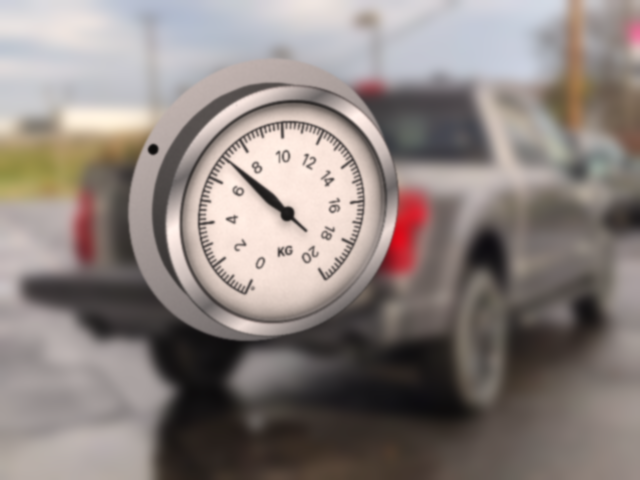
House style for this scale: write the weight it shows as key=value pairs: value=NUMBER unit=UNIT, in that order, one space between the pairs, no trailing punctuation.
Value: value=7 unit=kg
